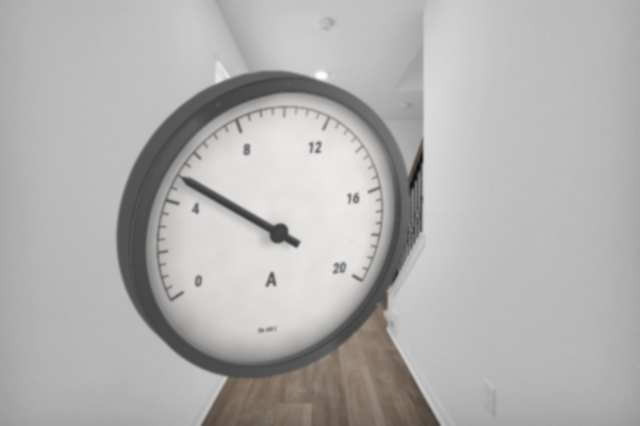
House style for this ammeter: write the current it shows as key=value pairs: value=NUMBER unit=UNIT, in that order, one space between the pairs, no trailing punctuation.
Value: value=5 unit=A
